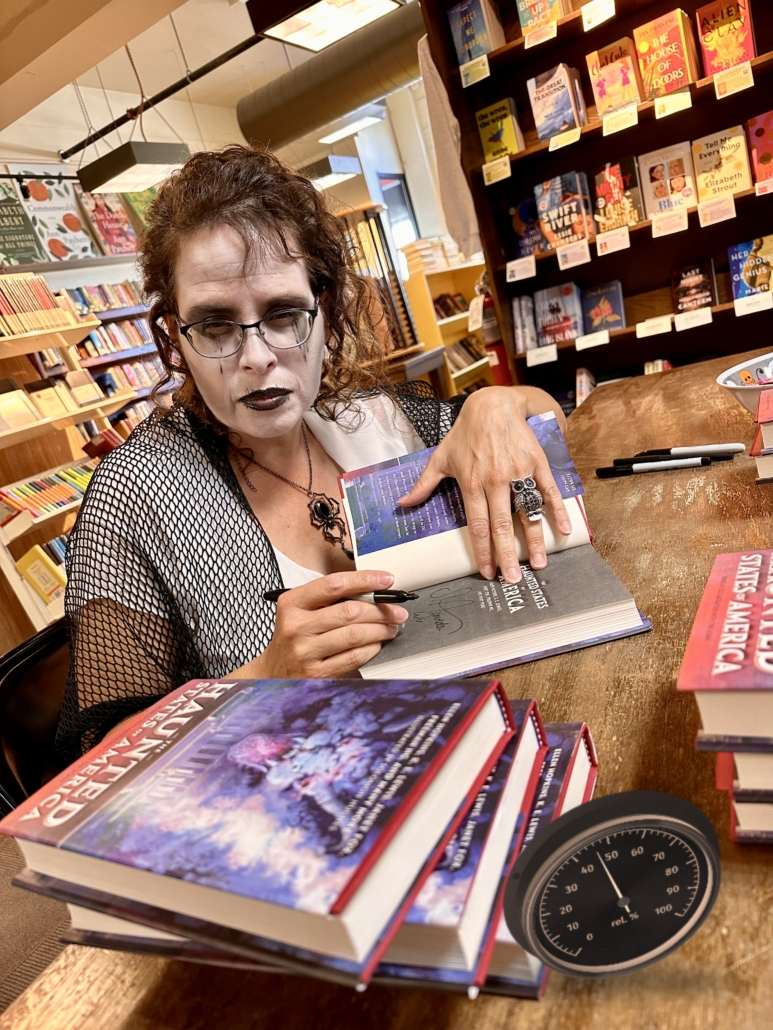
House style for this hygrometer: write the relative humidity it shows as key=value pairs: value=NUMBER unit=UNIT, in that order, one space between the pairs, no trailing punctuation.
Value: value=46 unit=%
